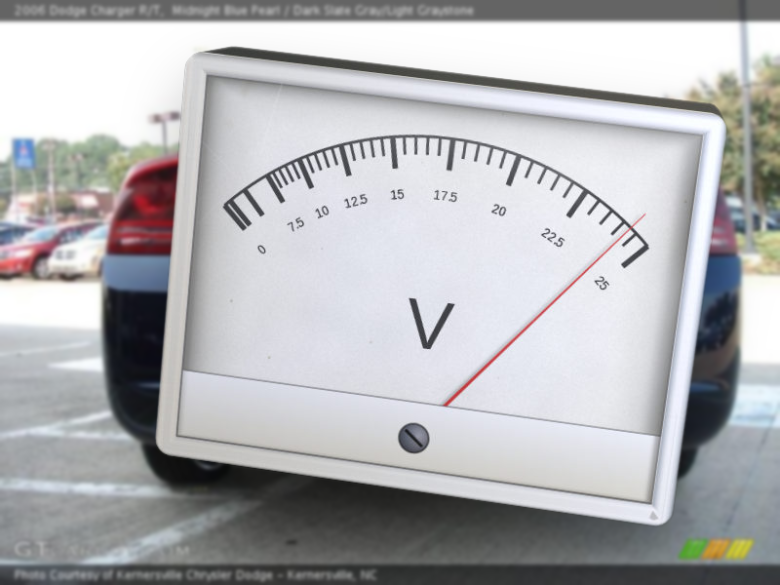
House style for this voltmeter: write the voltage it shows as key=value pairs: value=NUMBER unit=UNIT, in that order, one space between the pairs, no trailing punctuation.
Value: value=24.25 unit=V
